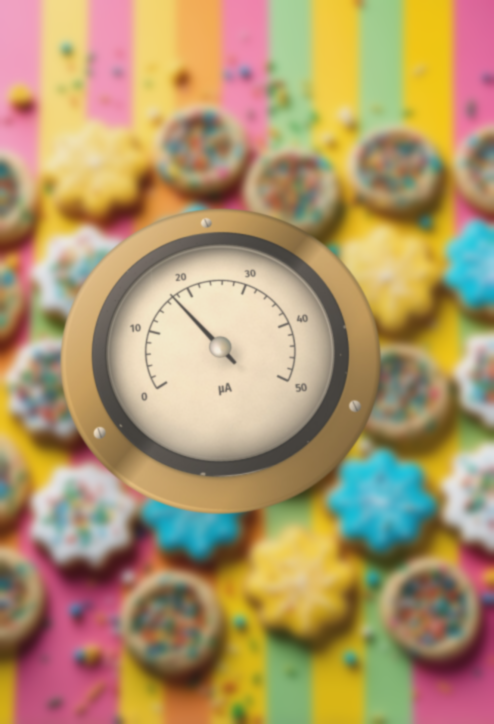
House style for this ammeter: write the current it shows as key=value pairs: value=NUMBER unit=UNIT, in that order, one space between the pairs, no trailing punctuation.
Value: value=17 unit=µA
